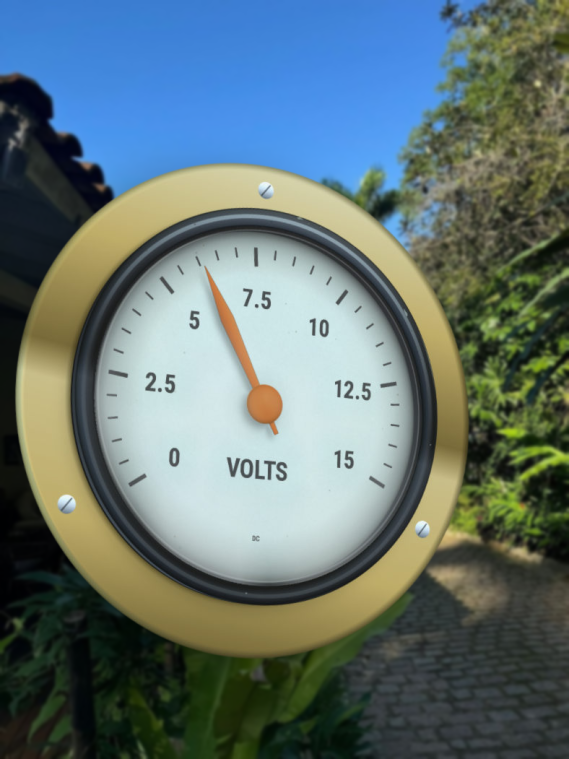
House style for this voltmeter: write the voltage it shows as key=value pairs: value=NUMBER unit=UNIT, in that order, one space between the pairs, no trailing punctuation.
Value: value=6 unit=V
